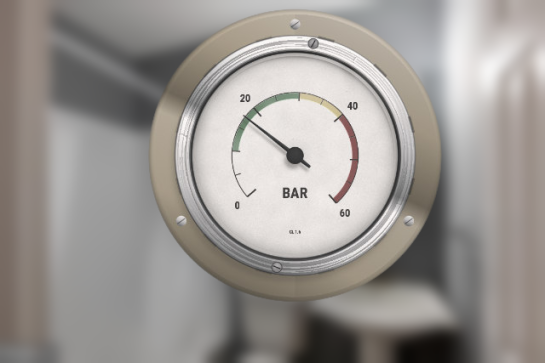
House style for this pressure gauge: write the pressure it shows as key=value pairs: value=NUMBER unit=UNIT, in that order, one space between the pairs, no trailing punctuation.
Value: value=17.5 unit=bar
